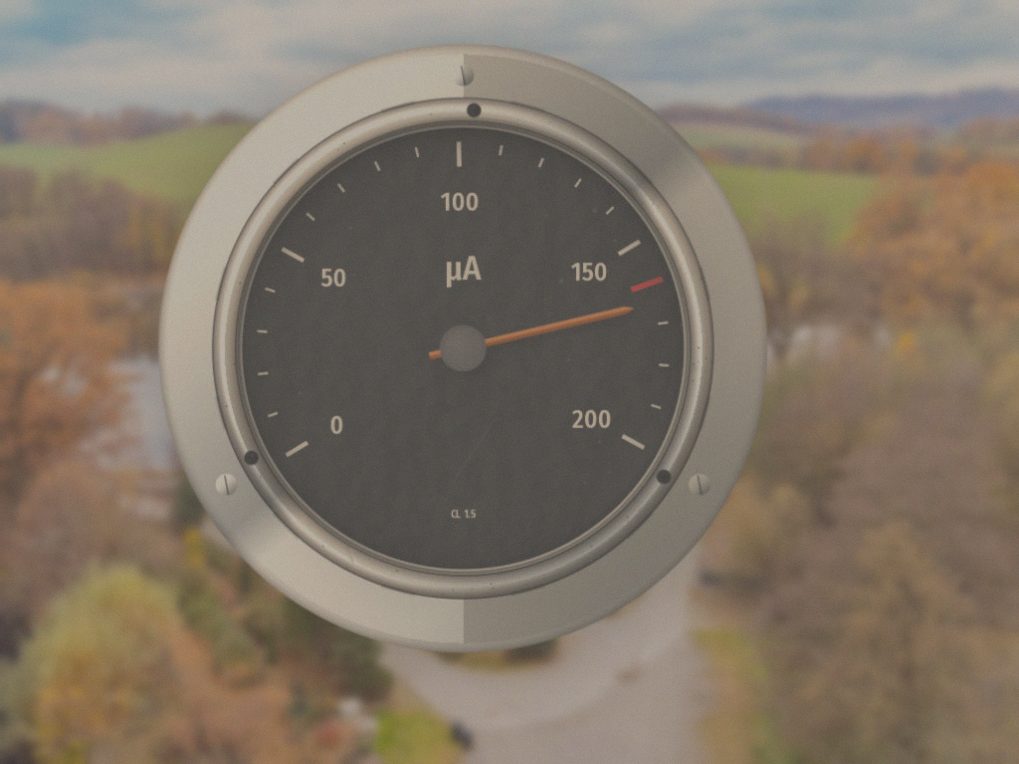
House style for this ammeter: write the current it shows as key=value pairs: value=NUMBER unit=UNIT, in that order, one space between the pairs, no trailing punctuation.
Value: value=165 unit=µA
